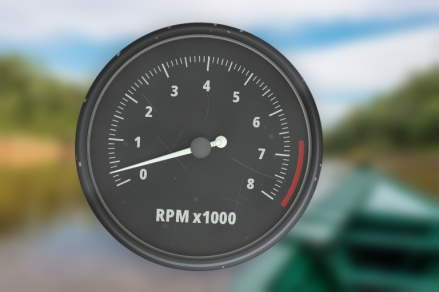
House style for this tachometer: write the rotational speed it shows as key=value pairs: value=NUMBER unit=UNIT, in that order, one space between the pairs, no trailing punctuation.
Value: value=300 unit=rpm
